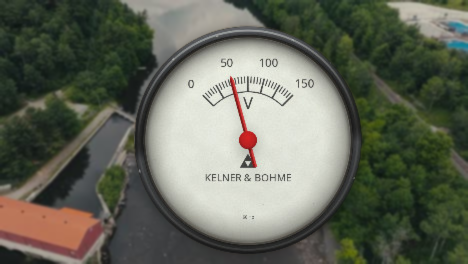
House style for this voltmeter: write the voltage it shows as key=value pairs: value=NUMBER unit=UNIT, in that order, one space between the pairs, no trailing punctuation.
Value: value=50 unit=V
